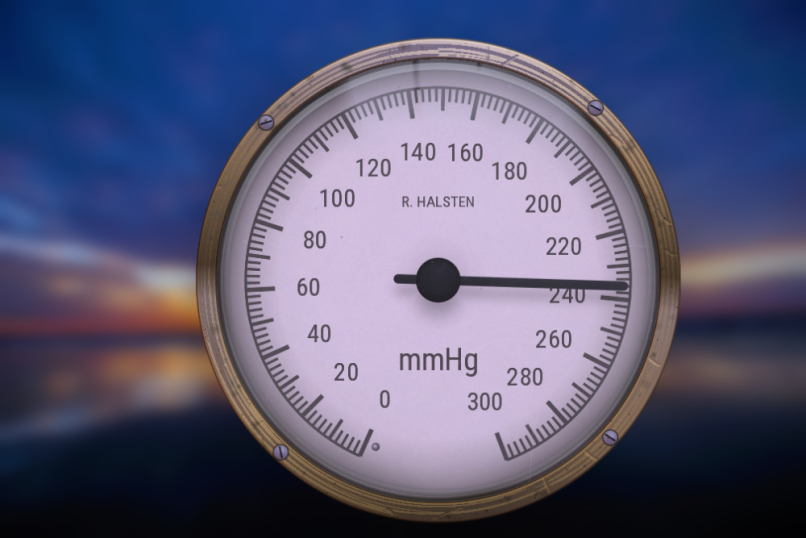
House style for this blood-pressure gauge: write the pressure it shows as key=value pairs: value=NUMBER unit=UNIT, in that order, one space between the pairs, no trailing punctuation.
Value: value=236 unit=mmHg
